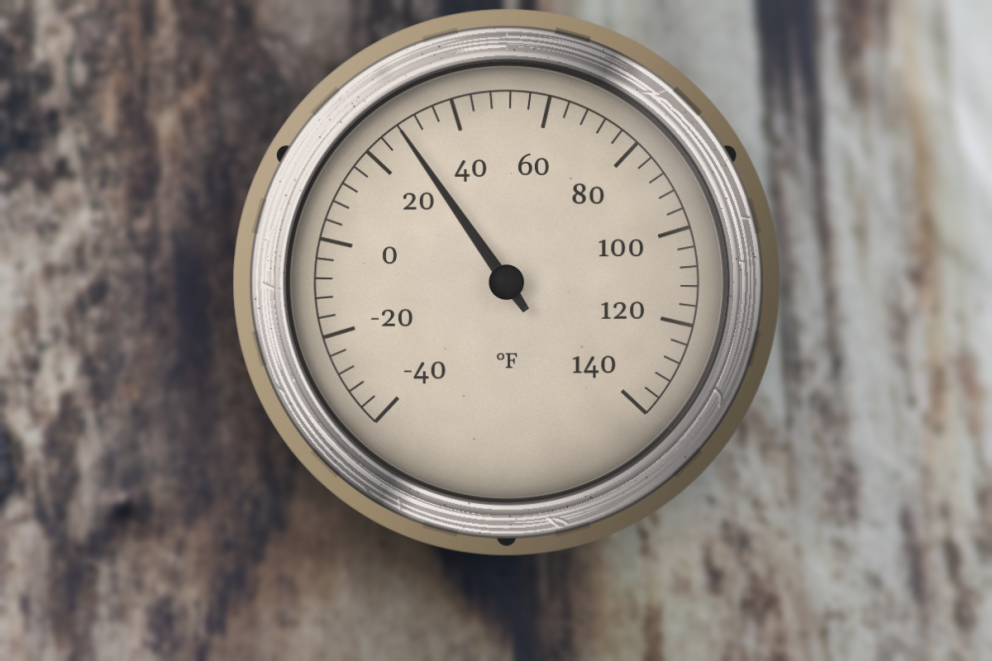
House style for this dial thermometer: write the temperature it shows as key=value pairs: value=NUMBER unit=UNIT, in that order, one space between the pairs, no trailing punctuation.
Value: value=28 unit=°F
